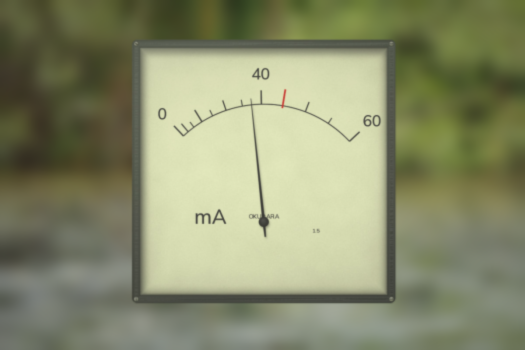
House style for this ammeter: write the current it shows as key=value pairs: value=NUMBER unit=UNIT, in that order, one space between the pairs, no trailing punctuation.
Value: value=37.5 unit=mA
